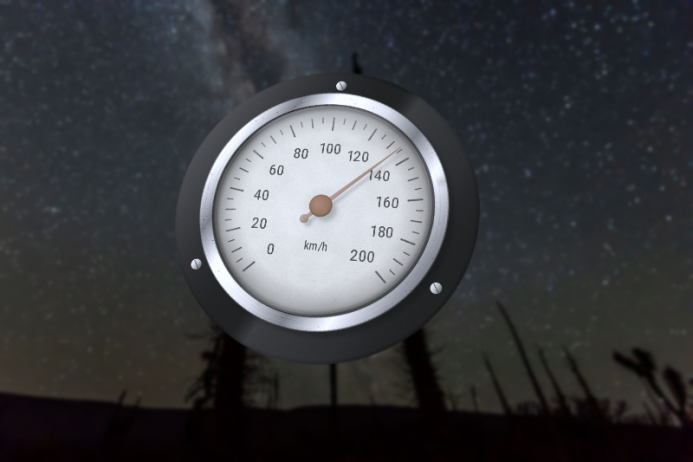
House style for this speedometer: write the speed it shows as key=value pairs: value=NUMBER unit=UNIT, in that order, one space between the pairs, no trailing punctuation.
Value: value=135 unit=km/h
